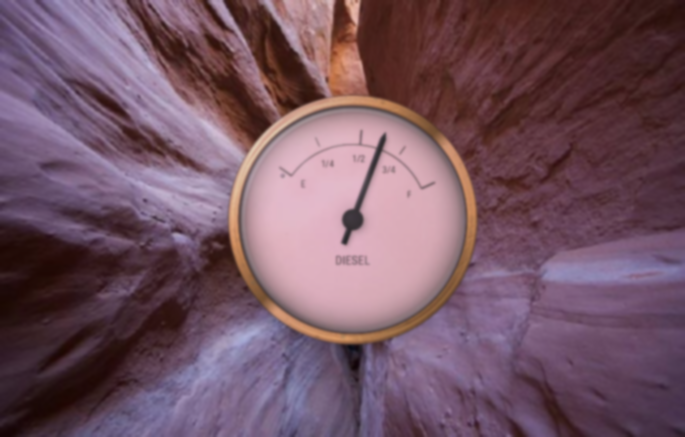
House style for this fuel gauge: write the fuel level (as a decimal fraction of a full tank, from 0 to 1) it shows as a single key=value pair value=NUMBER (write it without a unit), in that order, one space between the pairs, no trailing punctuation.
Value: value=0.625
